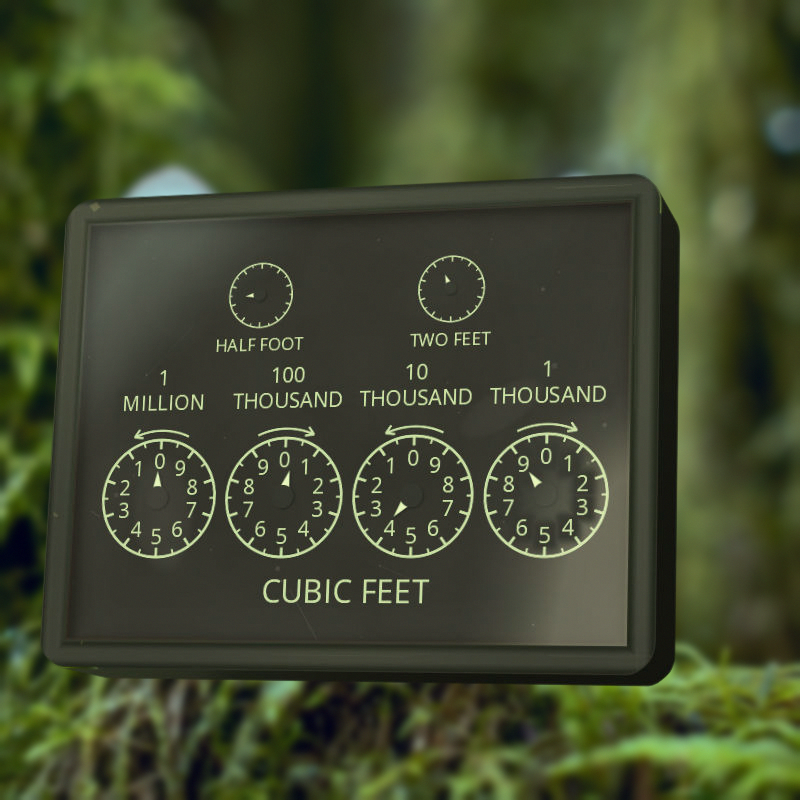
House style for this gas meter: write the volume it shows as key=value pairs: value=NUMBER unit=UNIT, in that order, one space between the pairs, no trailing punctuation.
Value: value=3900 unit=ft³
